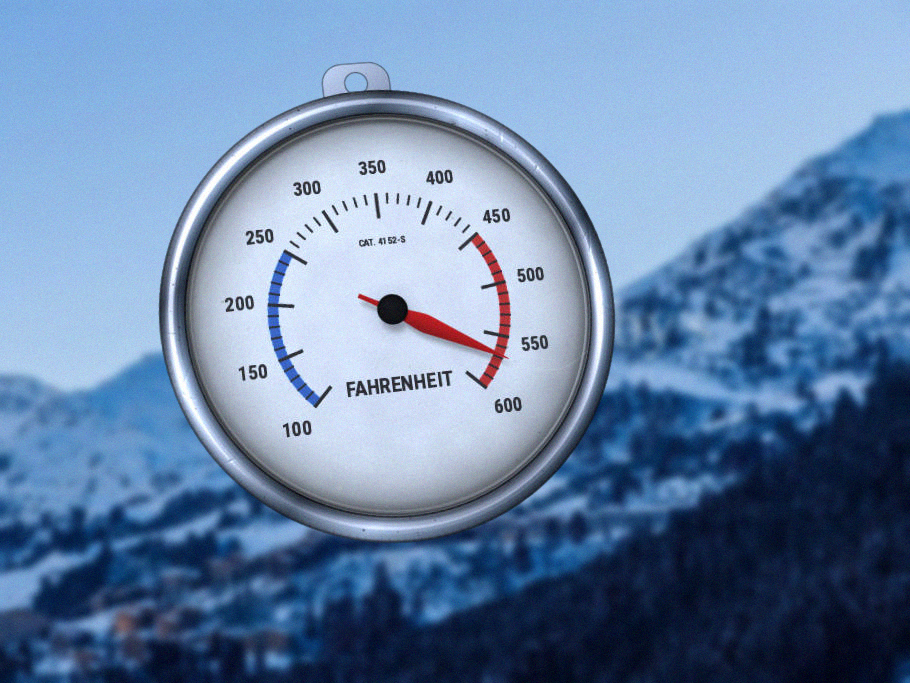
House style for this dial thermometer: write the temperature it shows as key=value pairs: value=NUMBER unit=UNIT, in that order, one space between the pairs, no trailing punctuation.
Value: value=570 unit=°F
